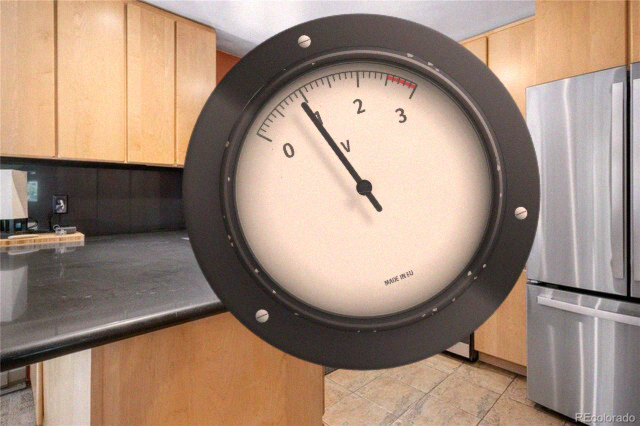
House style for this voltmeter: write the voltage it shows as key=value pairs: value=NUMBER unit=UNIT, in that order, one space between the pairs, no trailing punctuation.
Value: value=0.9 unit=V
